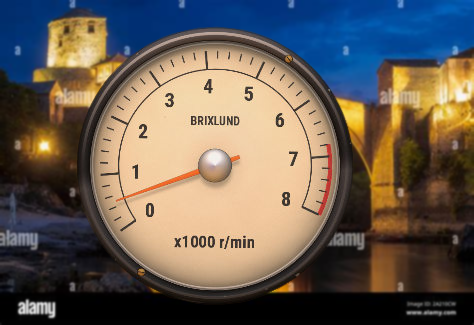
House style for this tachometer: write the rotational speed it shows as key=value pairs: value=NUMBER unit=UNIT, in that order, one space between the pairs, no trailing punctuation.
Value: value=500 unit=rpm
